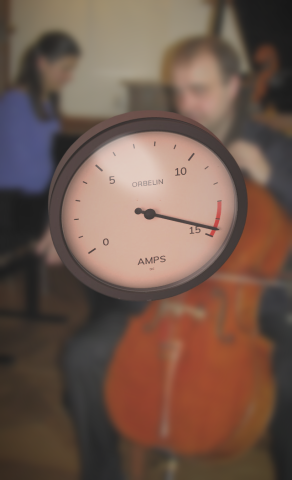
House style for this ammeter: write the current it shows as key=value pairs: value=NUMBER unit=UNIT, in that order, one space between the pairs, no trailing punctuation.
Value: value=14.5 unit=A
